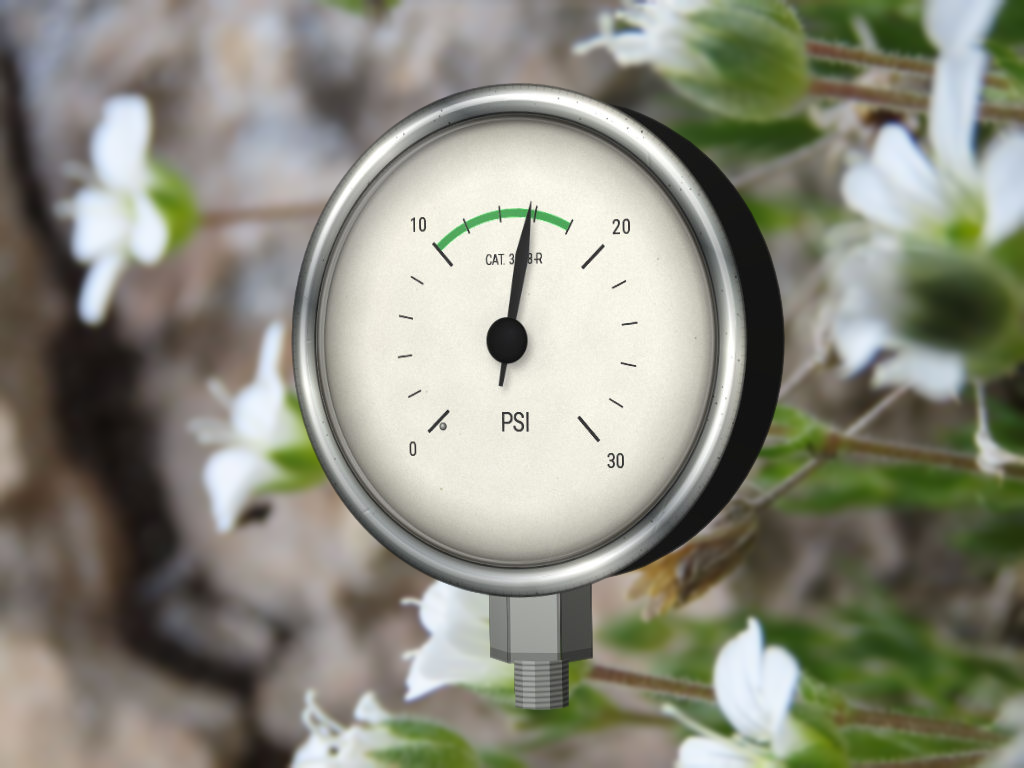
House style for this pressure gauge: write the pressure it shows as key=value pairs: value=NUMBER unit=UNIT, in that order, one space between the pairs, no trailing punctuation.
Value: value=16 unit=psi
